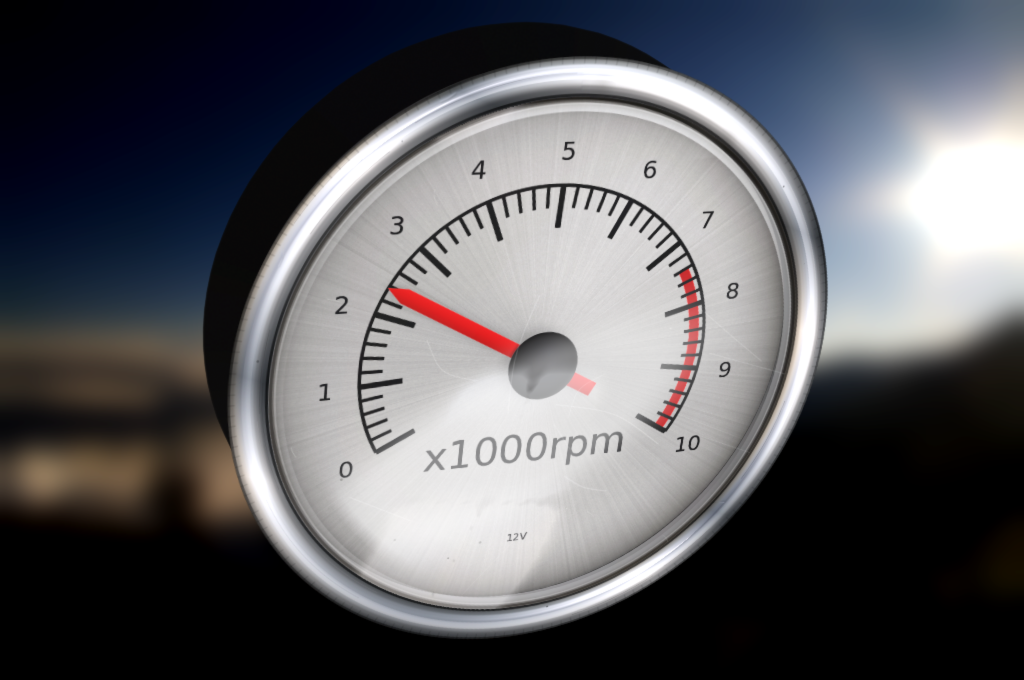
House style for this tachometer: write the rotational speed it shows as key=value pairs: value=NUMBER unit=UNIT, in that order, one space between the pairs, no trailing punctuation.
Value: value=2400 unit=rpm
